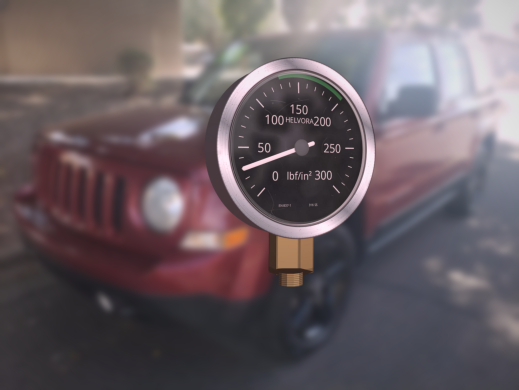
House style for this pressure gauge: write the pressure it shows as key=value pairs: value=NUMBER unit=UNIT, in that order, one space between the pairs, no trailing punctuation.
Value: value=30 unit=psi
